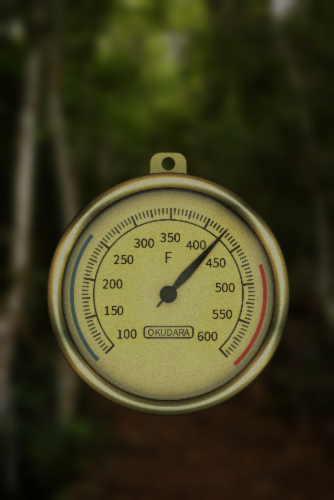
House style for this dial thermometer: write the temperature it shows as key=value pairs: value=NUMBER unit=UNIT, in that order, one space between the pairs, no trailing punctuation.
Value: value=425 unit=°F
